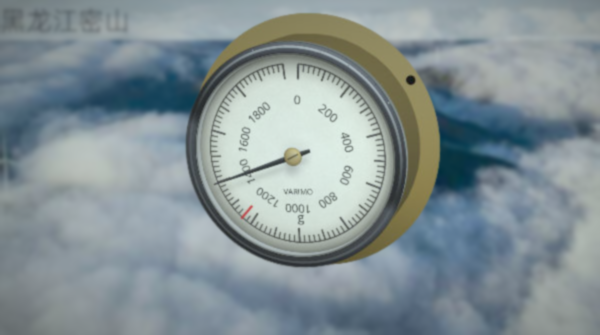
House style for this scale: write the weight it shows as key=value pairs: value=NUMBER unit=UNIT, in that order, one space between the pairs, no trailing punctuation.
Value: value=1400 unit=g
